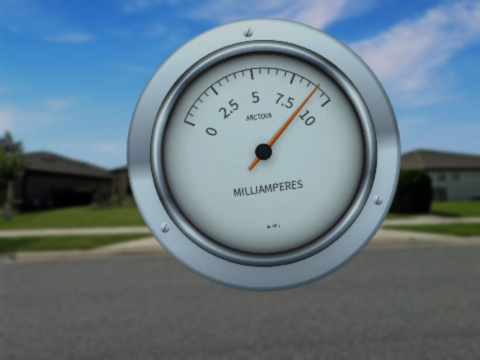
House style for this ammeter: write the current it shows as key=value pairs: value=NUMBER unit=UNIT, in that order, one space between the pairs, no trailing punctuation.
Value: value=9 unit=mA
